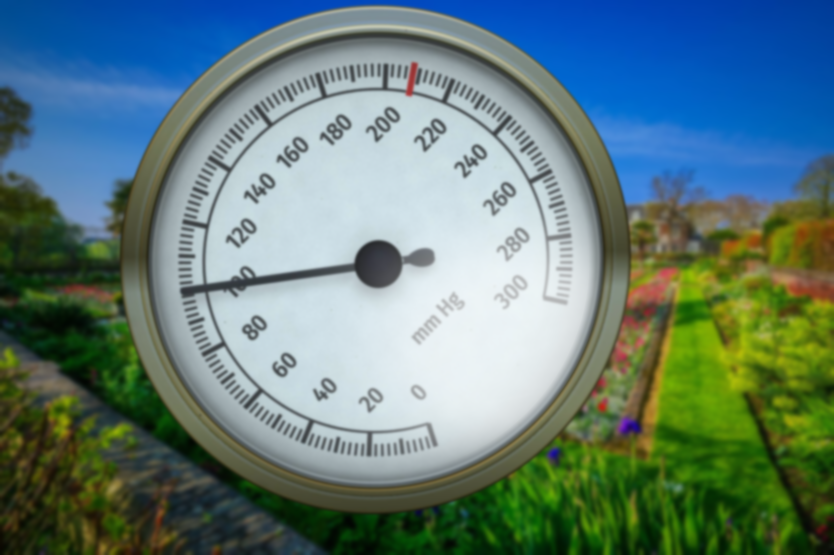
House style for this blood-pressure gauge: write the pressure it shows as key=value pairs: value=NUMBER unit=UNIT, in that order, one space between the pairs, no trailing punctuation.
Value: value=100 unit=mmHg
